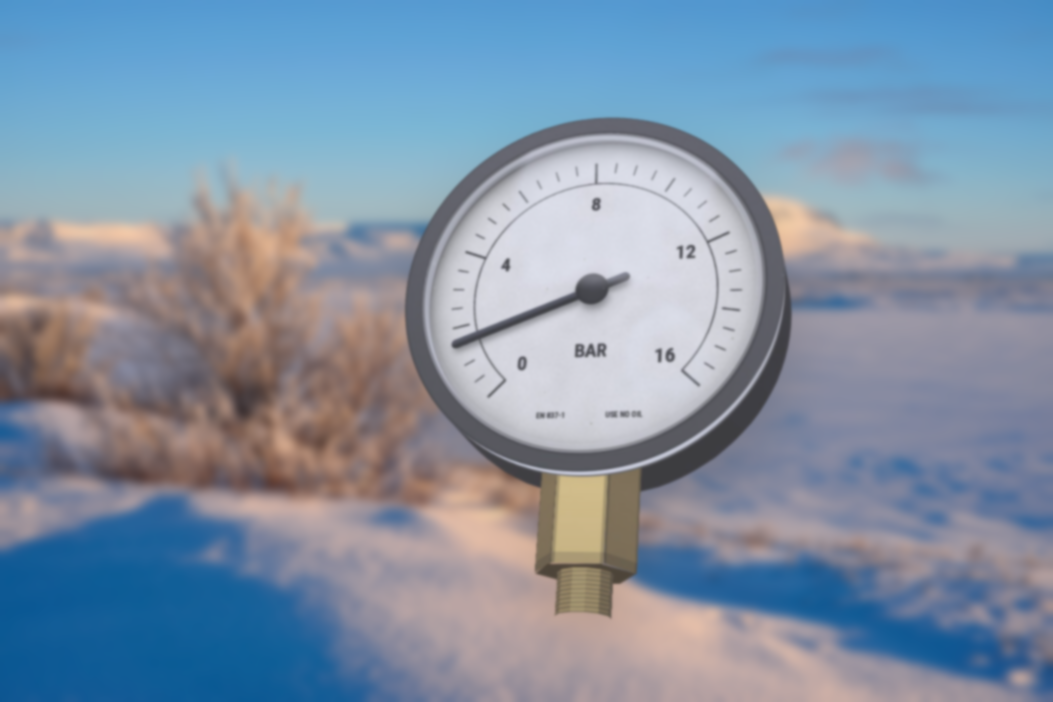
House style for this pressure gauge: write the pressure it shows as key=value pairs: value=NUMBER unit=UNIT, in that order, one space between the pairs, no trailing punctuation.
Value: value=1.5 unit=bar
